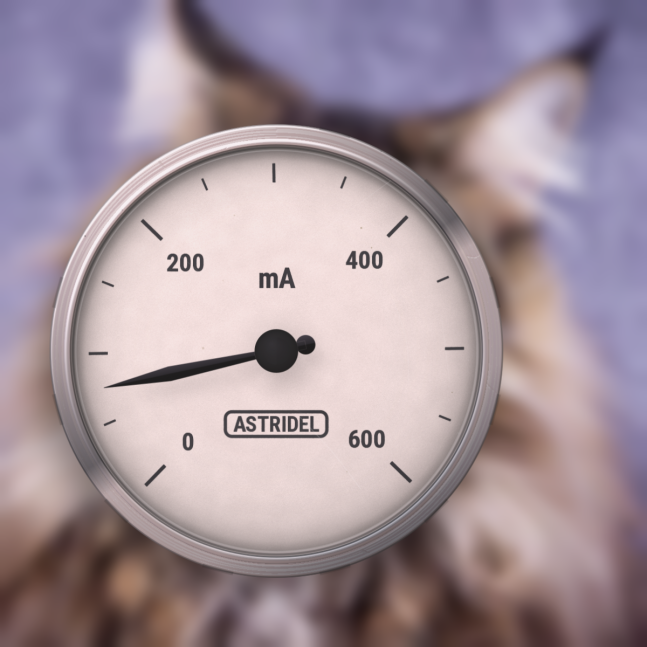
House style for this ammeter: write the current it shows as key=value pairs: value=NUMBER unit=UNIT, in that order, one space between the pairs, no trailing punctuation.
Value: value=75 unit=mA
